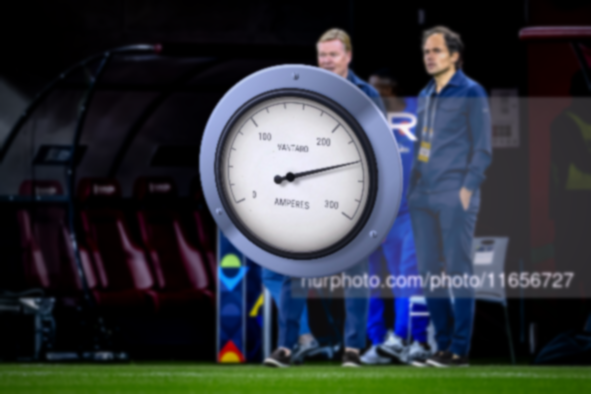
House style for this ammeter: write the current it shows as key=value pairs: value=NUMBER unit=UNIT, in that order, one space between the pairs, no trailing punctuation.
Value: value=240 unit=A
